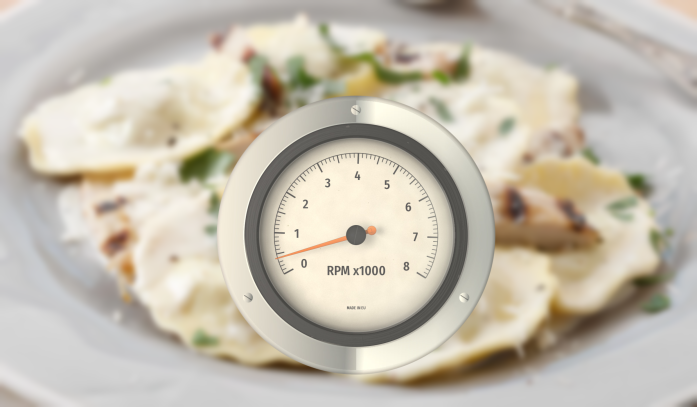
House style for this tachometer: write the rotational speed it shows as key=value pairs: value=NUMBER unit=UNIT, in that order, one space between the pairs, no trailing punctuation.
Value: value=400 unit=rpm
